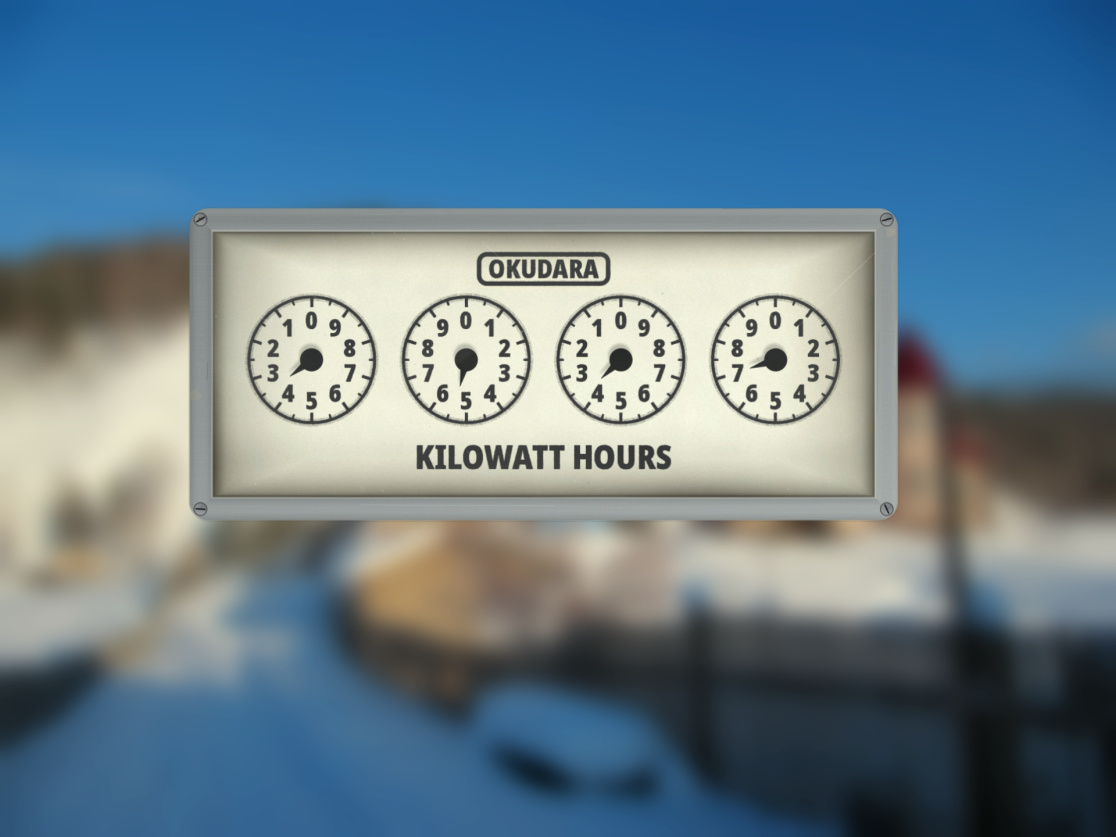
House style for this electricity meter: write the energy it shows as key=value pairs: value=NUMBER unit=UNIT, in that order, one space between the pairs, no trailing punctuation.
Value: value=3537 unit=kWh
